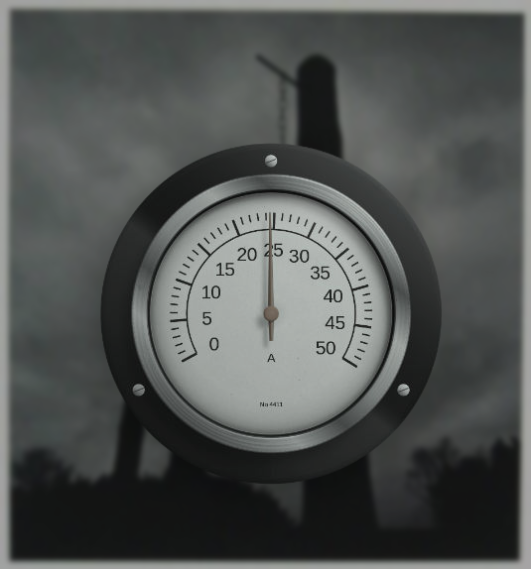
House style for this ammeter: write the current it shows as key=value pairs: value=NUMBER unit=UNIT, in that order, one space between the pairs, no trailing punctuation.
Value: value=24.5 unit=A
